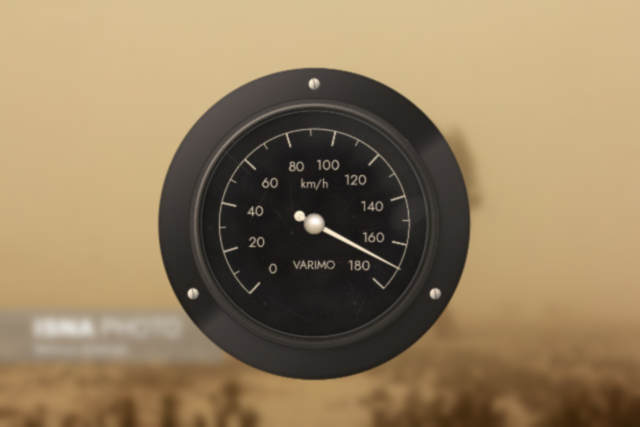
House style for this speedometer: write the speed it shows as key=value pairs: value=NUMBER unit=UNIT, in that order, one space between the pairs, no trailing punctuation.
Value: value=170 unit=km/h
